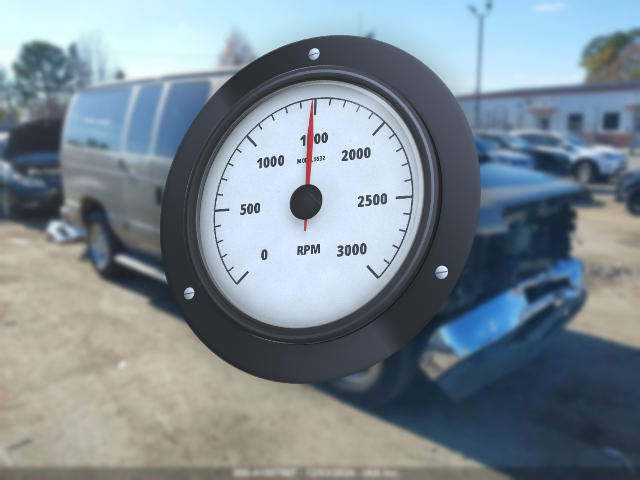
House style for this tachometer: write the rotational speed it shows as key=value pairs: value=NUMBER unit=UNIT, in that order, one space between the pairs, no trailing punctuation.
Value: value=1500 unit=rpm
